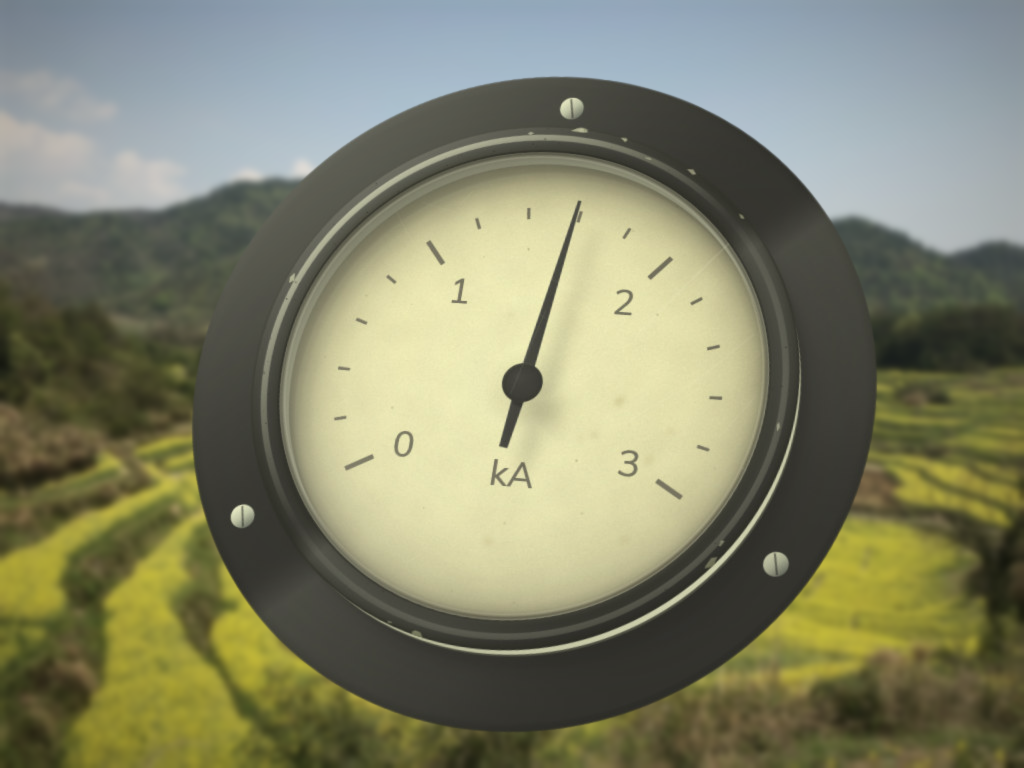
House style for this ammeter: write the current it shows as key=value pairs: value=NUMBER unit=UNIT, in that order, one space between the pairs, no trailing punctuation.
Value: value=1.6 unit=kA
